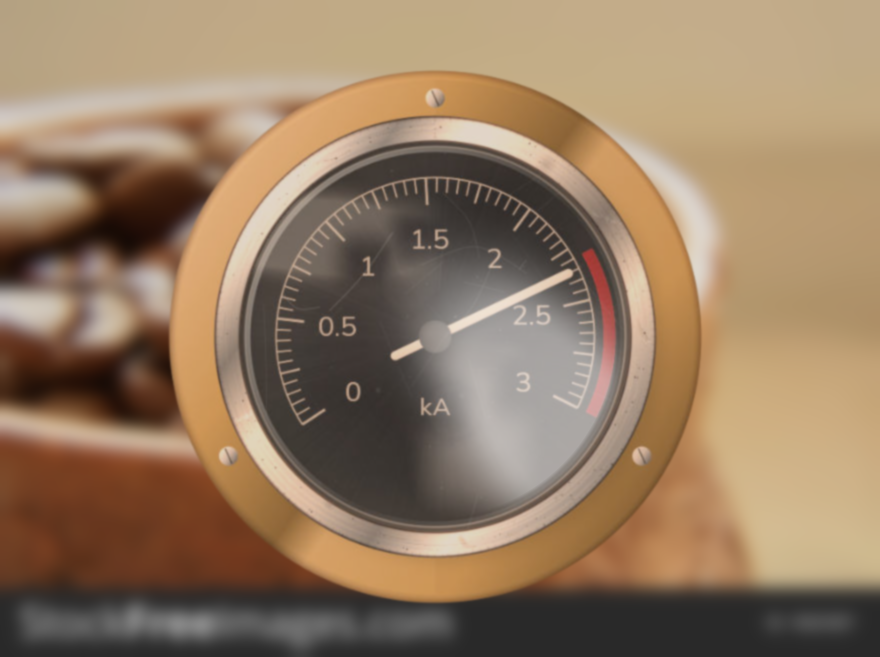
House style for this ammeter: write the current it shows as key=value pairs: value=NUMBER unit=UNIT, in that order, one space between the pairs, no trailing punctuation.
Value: value=2.35 unit=kA
